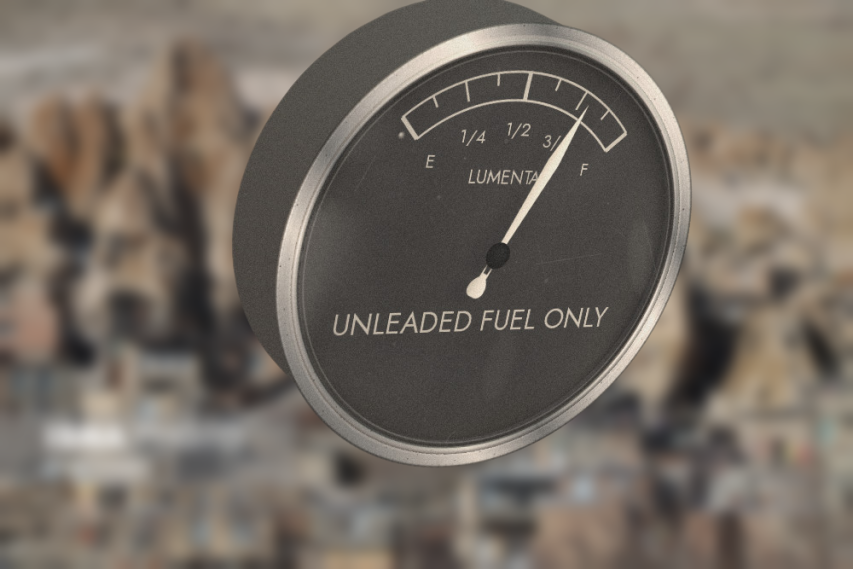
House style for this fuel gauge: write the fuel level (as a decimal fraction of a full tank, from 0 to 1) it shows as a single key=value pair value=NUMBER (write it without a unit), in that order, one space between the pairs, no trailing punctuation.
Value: value=0.75
